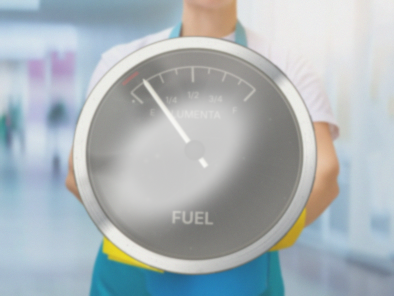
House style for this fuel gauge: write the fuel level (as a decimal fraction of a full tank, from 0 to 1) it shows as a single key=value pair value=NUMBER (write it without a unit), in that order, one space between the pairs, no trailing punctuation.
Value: value=0.125
